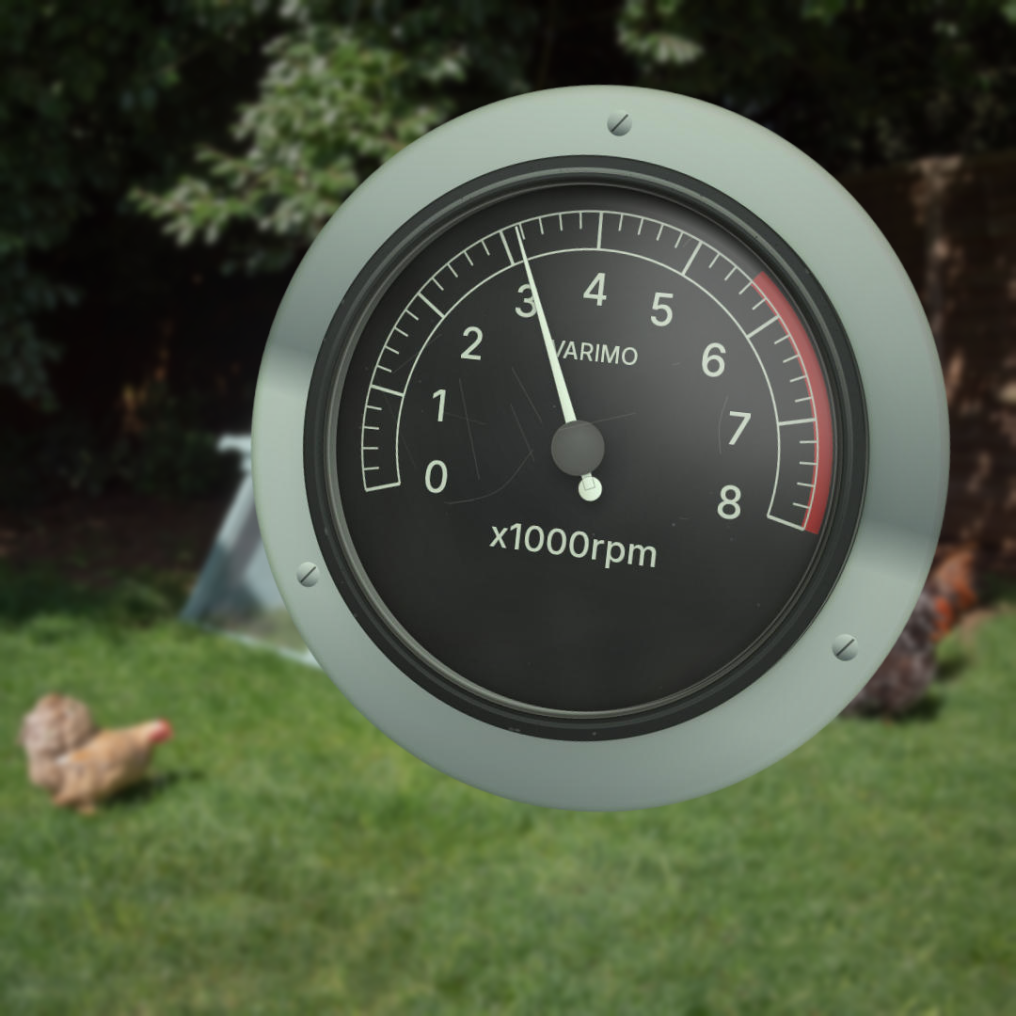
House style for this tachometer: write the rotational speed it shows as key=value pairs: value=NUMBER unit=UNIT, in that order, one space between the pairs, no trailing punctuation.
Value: value=3200 unit=rpm
